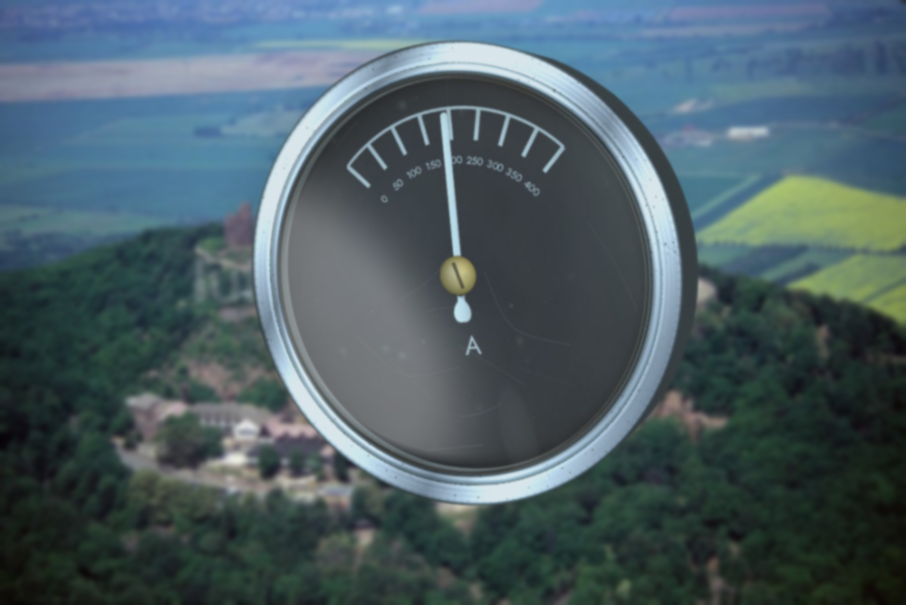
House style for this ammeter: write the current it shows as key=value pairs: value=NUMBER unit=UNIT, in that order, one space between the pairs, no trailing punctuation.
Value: value=200 unit=A
